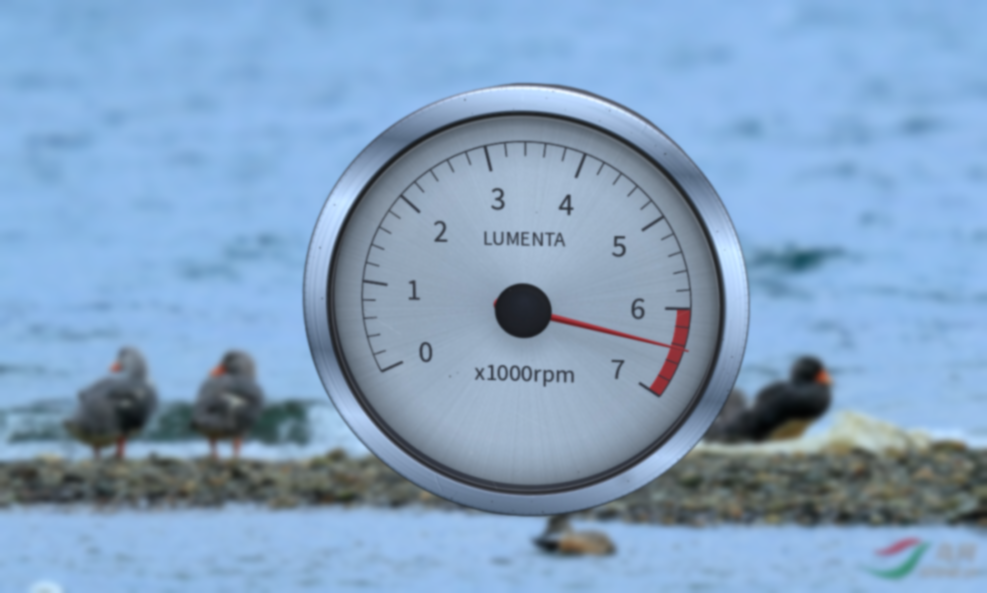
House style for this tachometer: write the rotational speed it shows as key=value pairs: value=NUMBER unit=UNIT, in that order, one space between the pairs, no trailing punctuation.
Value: value=6400 unit=rpm
